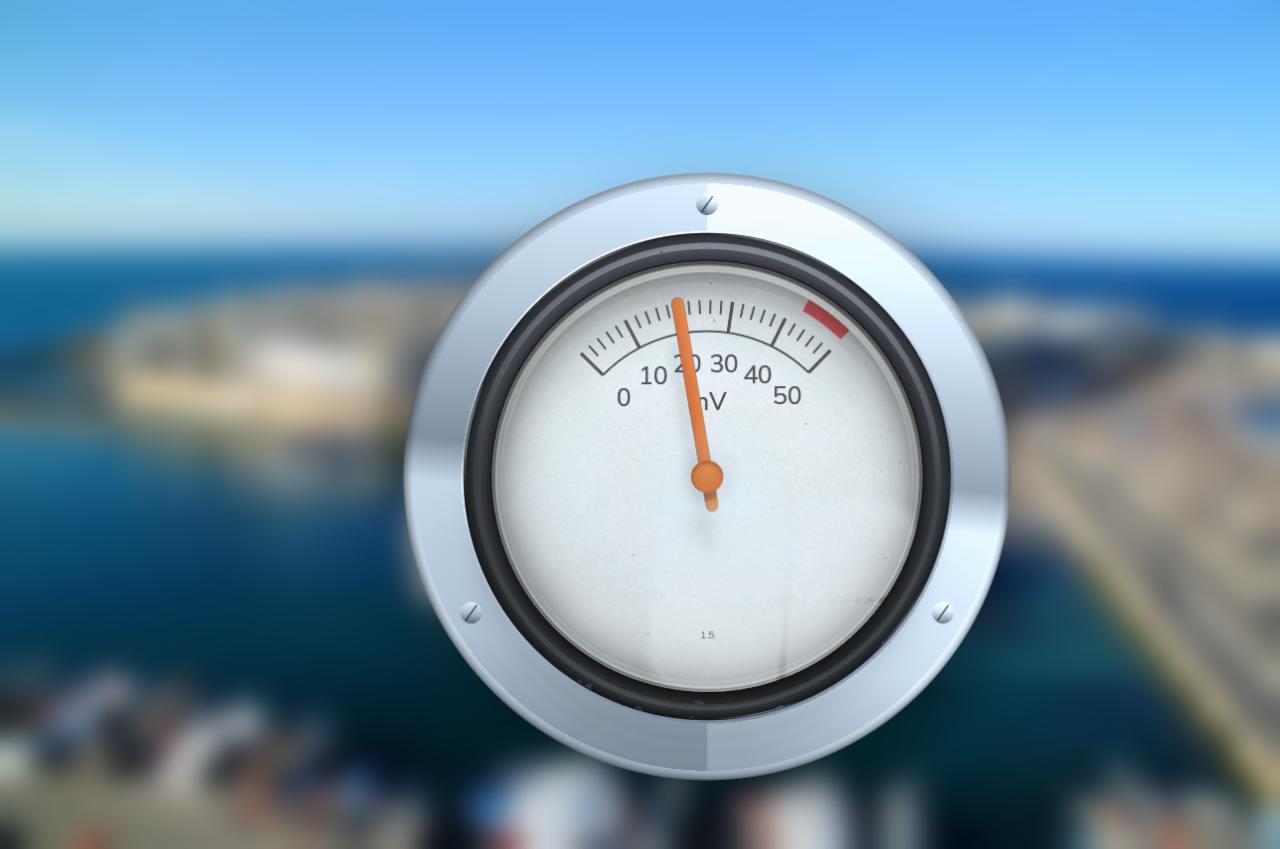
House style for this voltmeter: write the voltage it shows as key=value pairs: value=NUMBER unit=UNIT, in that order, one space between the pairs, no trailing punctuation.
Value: value=20 unit=mV
